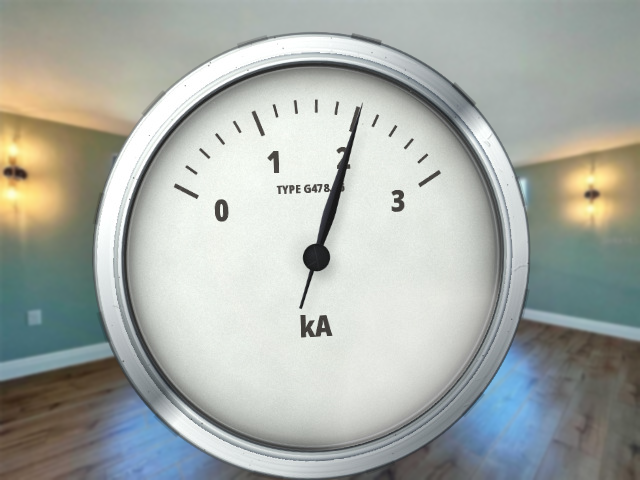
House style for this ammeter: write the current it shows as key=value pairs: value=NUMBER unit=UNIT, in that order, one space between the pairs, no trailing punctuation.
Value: value=2 unit=kA
